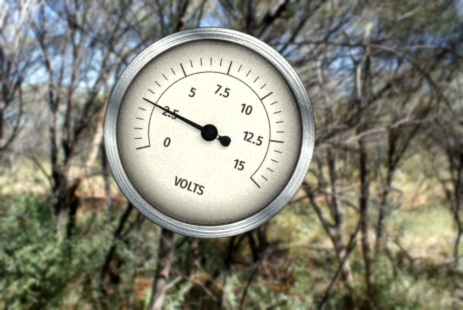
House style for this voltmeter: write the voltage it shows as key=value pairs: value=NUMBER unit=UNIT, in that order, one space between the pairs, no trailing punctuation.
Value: value=2.5 unit=V
